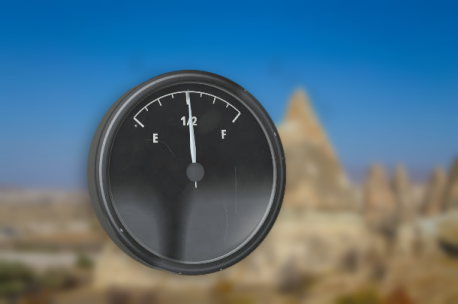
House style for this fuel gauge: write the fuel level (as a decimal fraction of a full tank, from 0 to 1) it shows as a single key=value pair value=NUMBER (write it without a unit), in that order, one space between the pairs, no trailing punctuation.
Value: value=0.5
